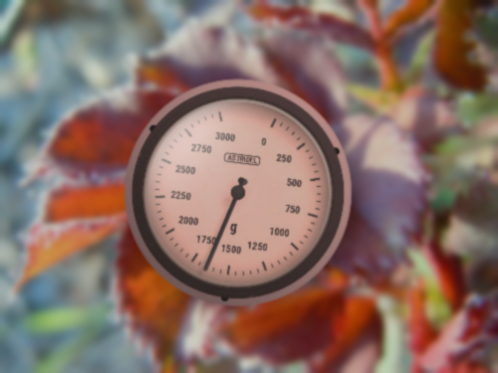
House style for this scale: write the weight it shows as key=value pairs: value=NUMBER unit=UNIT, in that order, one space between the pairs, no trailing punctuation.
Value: value=1650 unit=g
